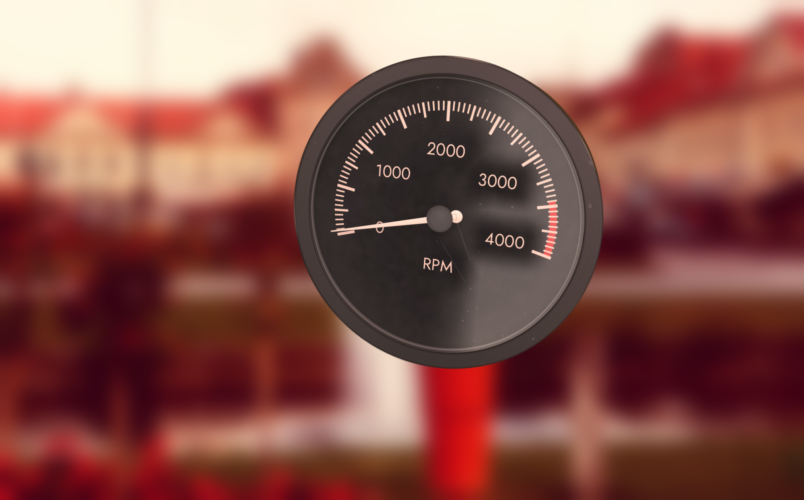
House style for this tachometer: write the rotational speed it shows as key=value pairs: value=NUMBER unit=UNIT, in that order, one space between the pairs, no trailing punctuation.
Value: value=50 unit=rpm
